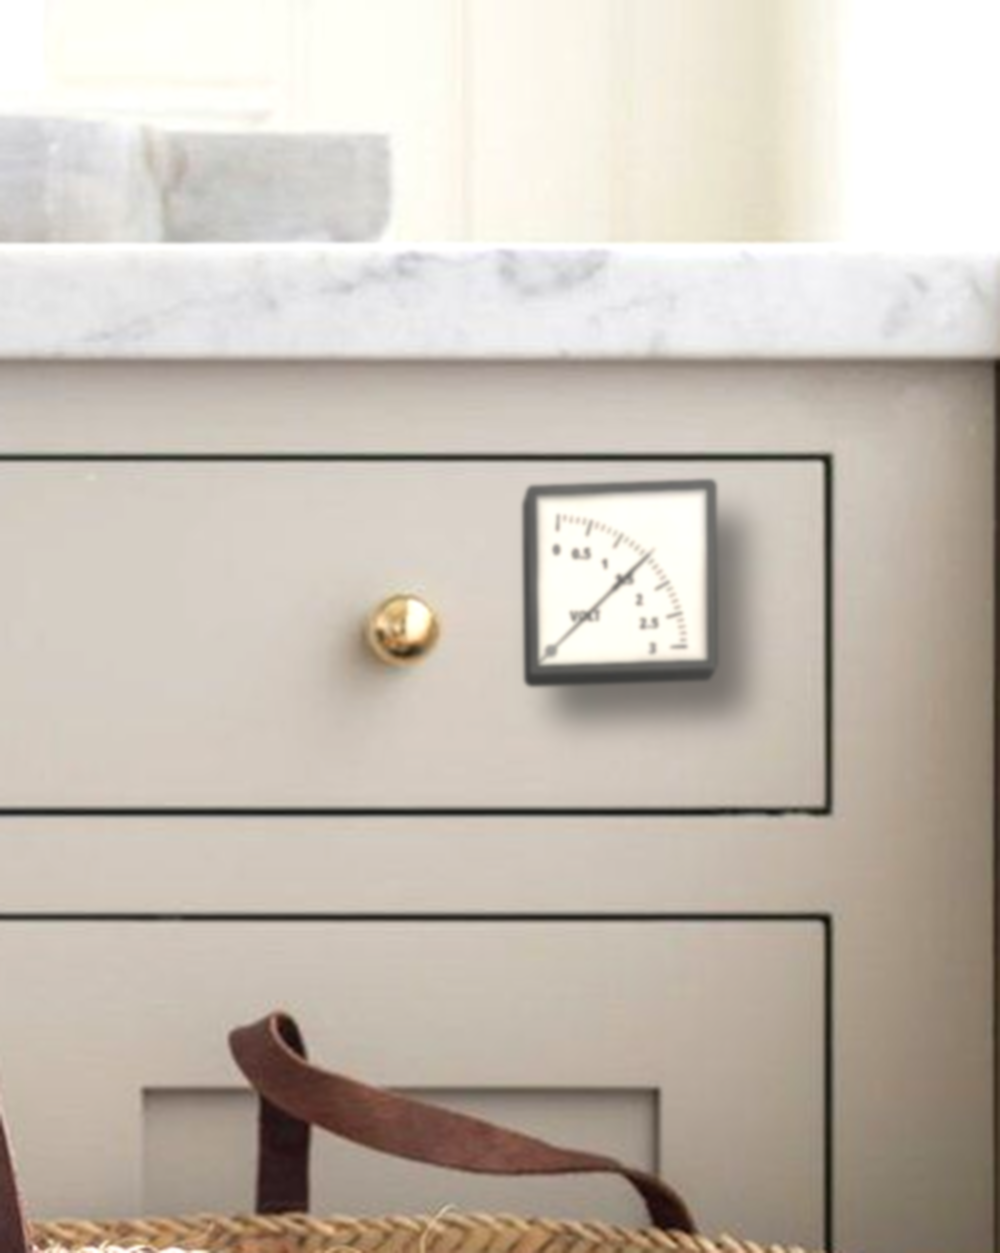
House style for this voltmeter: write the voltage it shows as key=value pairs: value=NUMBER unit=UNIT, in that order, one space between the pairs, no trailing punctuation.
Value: value=1.5 unit=V
